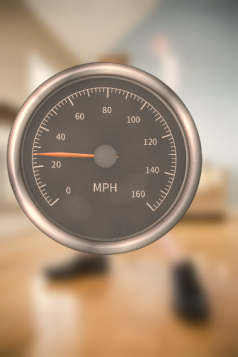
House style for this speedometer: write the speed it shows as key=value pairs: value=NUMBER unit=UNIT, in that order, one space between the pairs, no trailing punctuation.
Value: value=26 unit=mph
